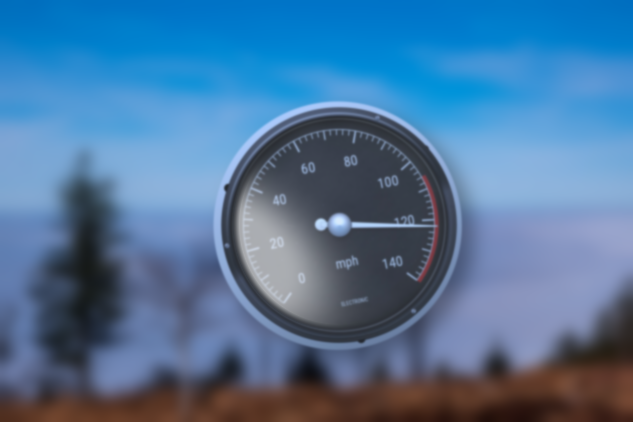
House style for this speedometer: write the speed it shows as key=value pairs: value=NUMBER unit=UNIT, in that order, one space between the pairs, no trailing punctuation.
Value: value=122 unit=mph
